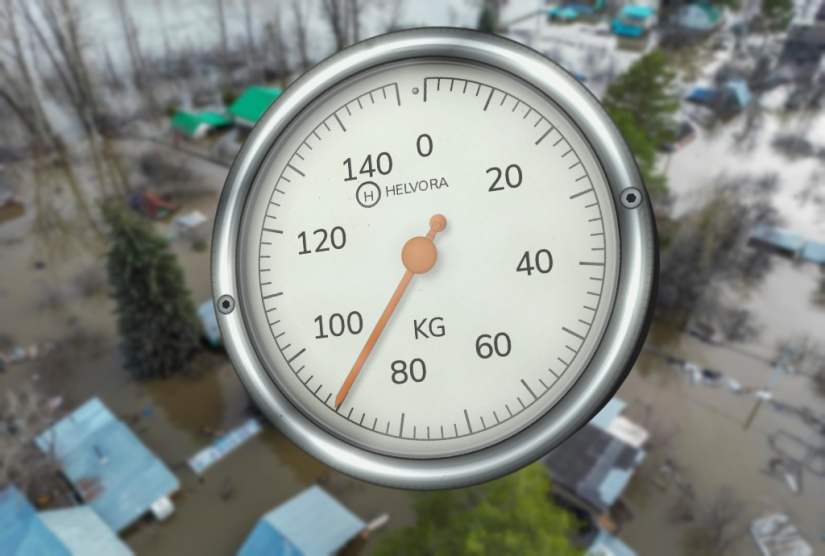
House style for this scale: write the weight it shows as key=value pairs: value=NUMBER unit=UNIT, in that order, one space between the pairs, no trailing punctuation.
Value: value=90 unit=kg
